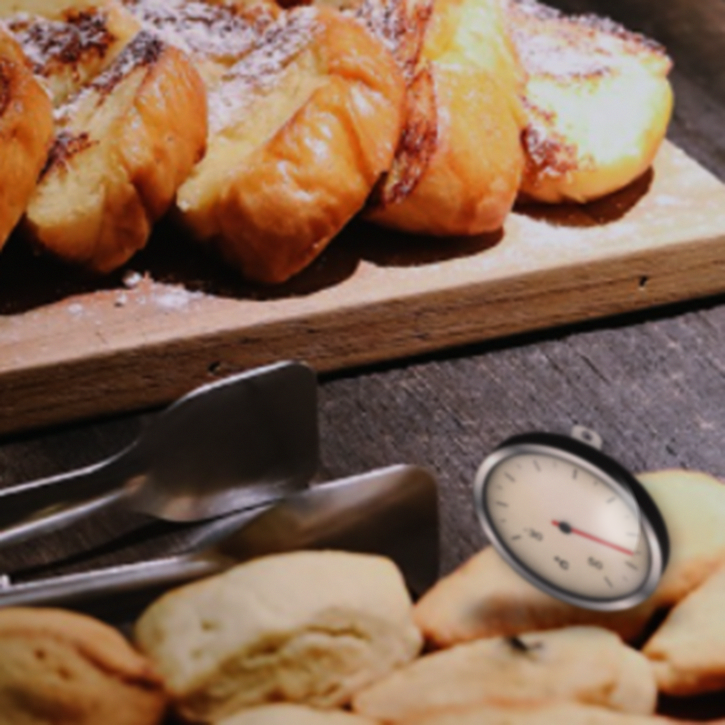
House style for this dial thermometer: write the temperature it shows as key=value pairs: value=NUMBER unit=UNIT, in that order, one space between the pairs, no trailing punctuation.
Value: value=35 unit=°C
